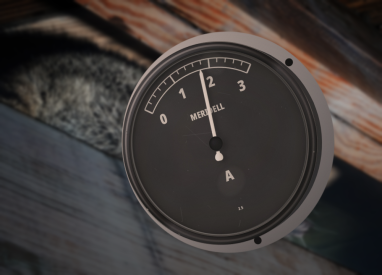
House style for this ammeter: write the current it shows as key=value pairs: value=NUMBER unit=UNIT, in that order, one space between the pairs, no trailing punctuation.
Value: value=1.8 unit=A
